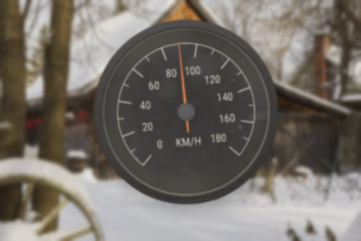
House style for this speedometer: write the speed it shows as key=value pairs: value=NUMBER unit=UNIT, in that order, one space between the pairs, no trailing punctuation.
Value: value=90 unit=km/h
